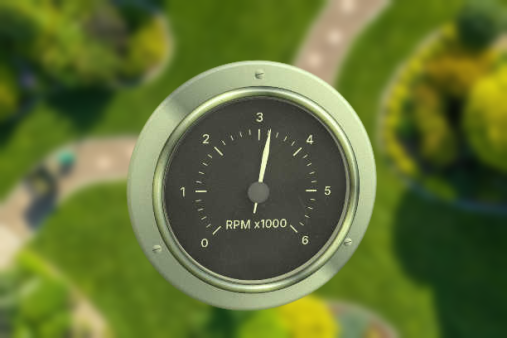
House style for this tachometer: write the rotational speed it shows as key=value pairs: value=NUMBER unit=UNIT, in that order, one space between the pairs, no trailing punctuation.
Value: value=3200 unit=rpm
